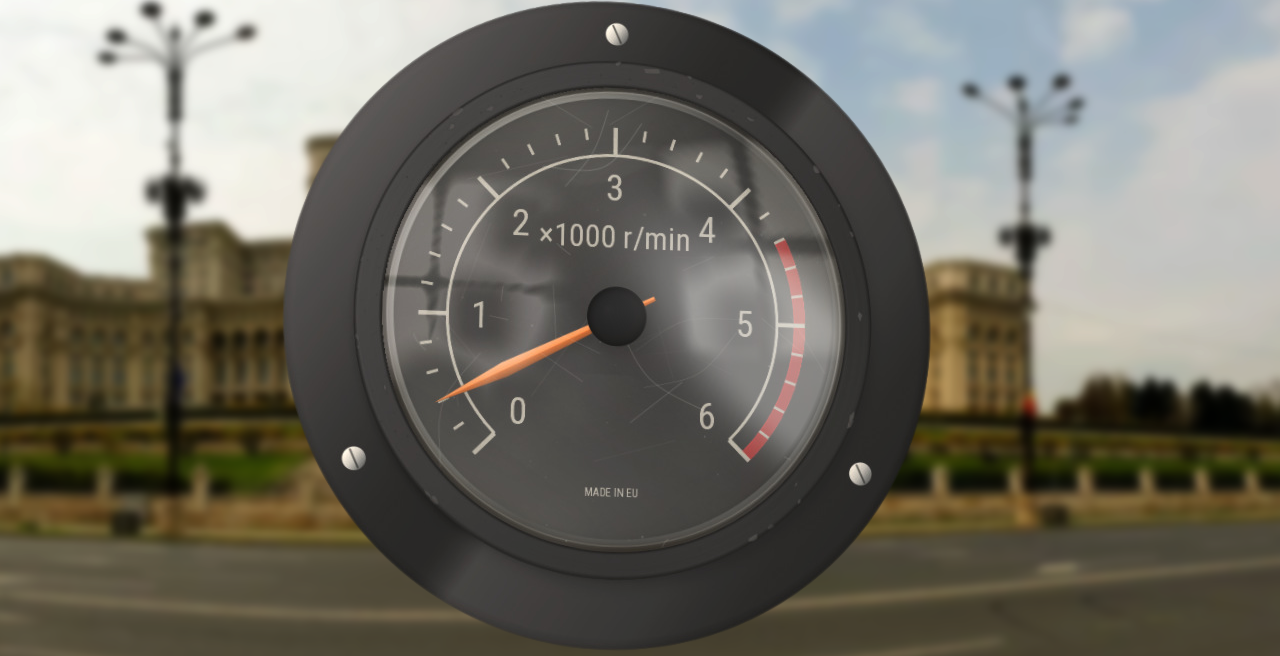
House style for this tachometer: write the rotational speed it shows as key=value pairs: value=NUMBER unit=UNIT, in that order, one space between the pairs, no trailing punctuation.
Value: value=400 unit=rpm
